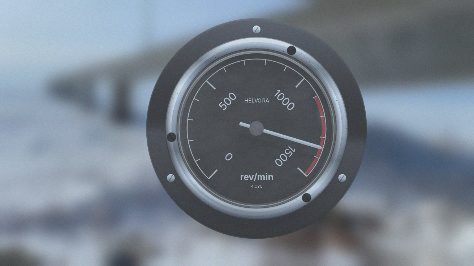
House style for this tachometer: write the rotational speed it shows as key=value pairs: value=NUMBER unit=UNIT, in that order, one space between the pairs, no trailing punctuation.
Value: value=1350 unit=rpm
